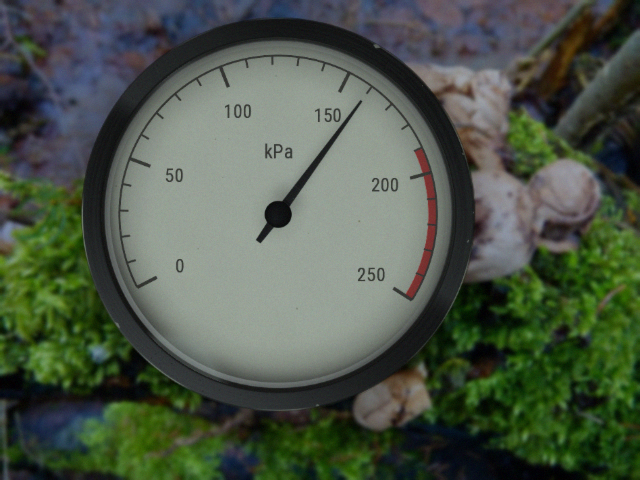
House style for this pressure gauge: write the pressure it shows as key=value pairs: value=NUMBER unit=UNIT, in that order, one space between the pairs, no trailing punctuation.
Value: value=160 unit=kPa
